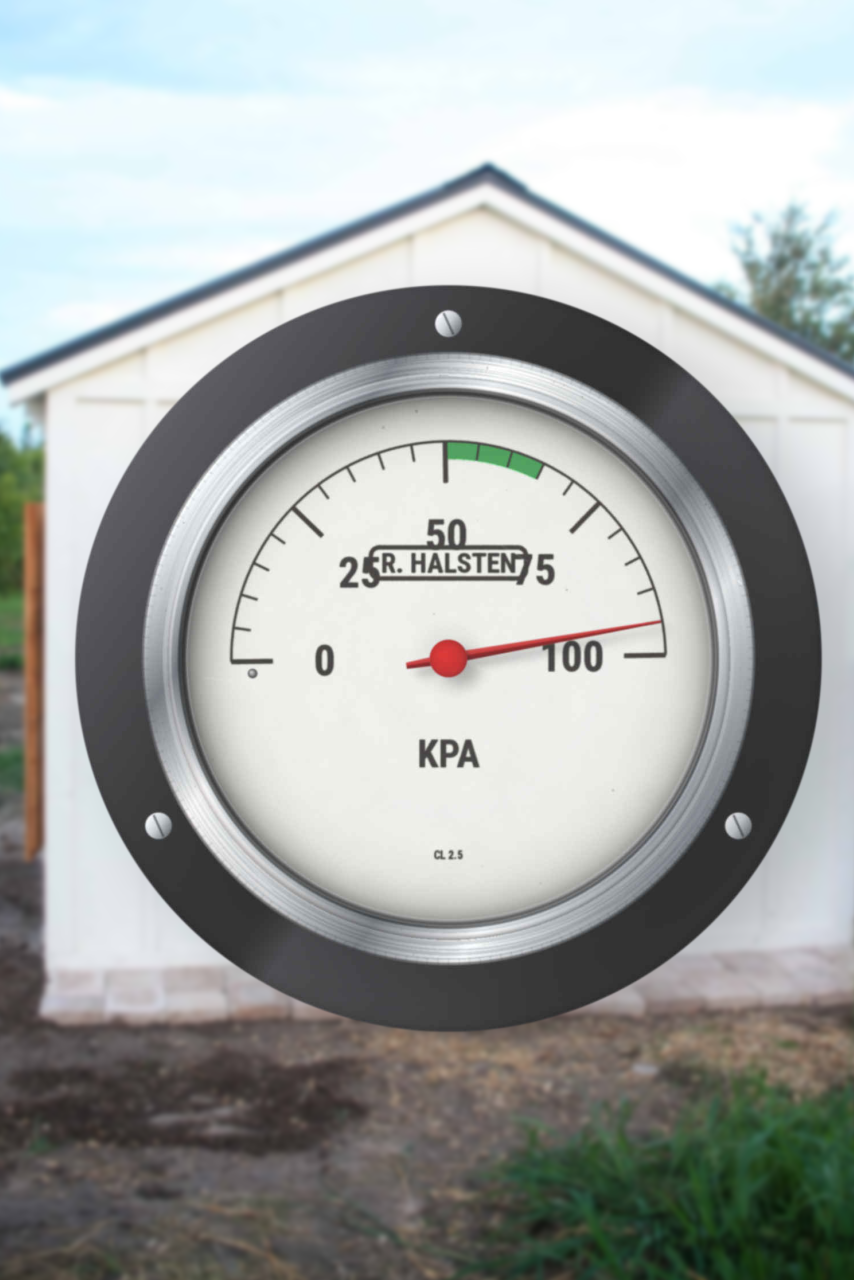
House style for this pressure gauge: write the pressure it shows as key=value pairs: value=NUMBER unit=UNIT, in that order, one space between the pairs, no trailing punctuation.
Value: value=95 unit=kPa
